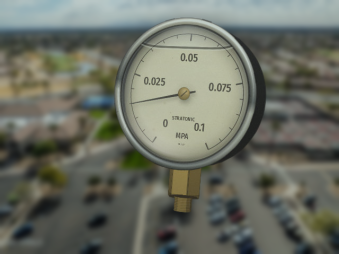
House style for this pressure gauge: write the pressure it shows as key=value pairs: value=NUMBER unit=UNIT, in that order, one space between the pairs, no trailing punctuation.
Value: value=0.015 unit=MPa
